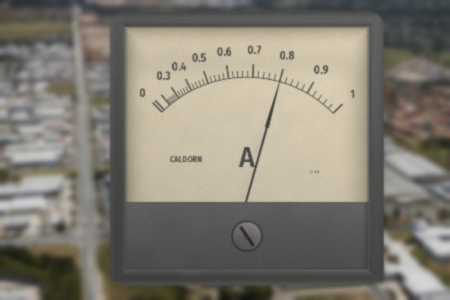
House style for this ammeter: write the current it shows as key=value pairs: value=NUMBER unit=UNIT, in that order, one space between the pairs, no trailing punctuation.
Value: value=0.8 unit=A
